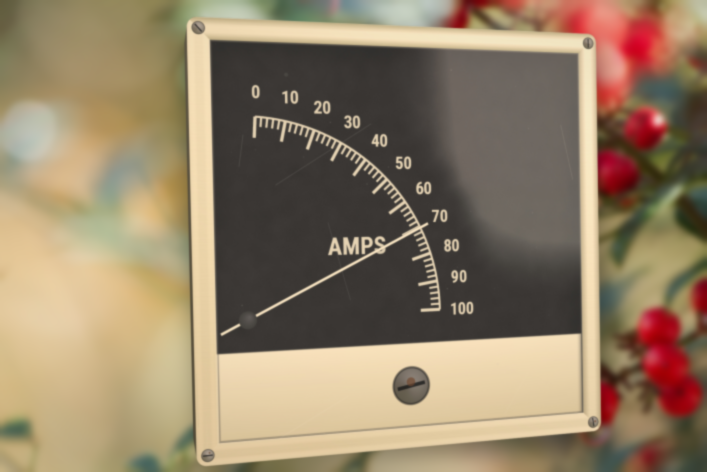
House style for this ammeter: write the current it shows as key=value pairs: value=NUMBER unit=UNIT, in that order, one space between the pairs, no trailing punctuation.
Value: value=70 unit=A
